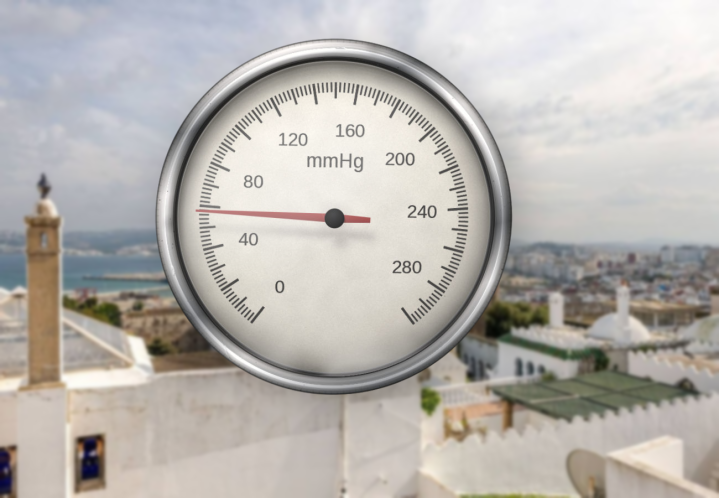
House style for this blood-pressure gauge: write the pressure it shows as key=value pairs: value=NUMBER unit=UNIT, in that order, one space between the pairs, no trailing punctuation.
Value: value=58 unit=mmHg
